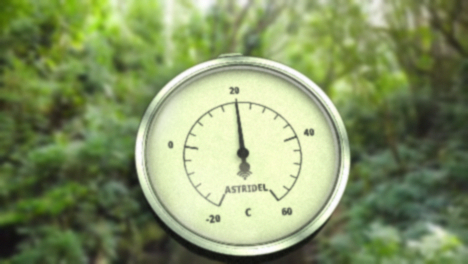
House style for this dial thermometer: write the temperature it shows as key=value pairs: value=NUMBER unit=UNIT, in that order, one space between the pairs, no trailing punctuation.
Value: value=20 unit=°C
